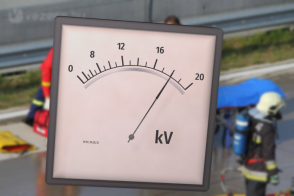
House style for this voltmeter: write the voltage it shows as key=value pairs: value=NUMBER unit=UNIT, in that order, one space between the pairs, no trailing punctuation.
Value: value=18 unit=kV
